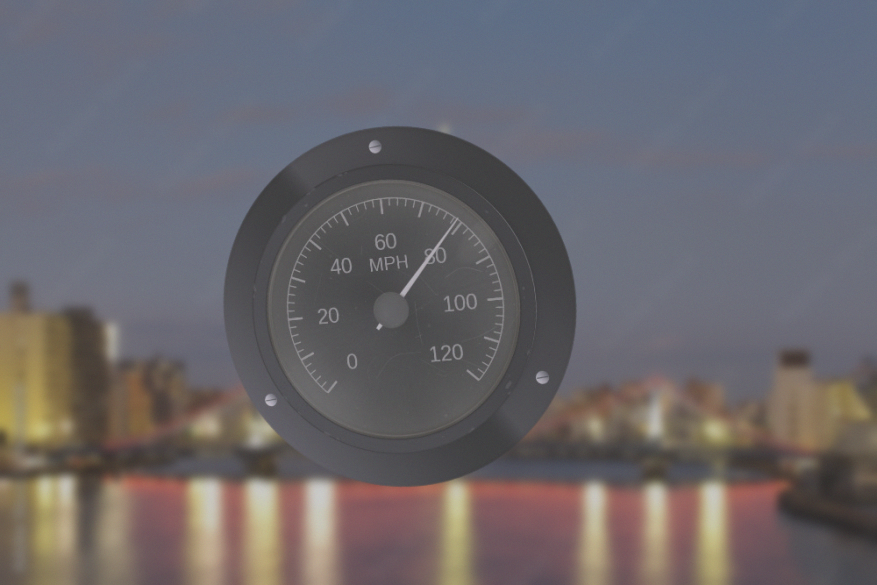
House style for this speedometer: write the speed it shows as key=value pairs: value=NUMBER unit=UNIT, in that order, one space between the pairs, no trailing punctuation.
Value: value=79 unit=mph
